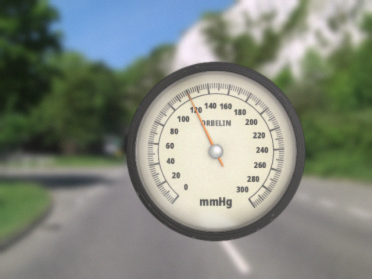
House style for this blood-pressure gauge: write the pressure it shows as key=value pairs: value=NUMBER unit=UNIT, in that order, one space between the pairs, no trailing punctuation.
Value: value=120 unit=mmHg
